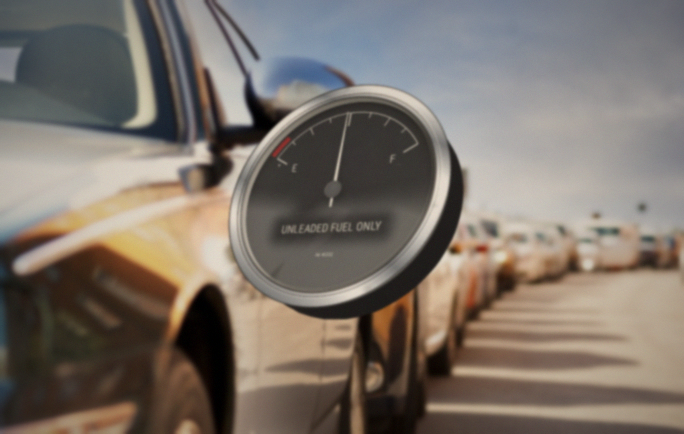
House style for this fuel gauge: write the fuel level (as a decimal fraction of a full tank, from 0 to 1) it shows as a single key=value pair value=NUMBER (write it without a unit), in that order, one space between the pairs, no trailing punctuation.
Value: value=0.5
